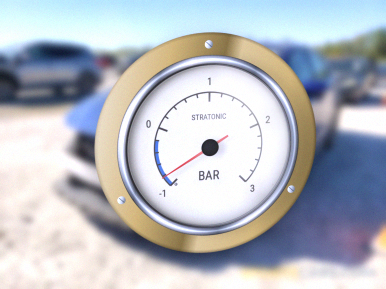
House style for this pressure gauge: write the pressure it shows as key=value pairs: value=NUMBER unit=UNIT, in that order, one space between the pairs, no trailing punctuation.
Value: value=-0.8 unit=bar
